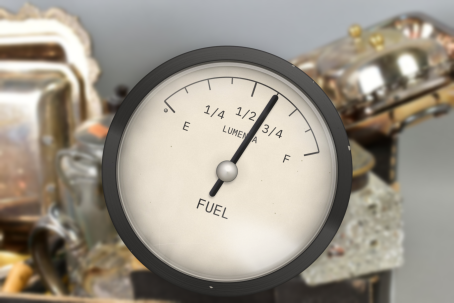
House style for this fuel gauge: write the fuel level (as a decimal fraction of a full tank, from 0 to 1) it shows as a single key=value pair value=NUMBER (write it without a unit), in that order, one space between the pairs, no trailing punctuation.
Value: value=0.625
